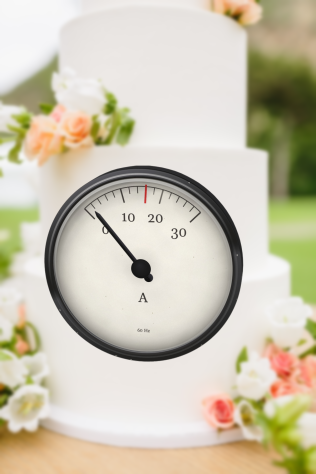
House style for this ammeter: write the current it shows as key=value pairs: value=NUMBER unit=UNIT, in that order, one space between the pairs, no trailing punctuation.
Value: value=2 unit=A
